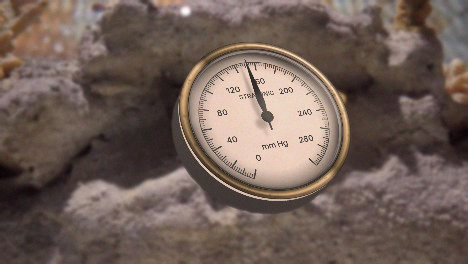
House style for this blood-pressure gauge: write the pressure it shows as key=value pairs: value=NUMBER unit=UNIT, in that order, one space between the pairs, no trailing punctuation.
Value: value=150 unit=mmHg
